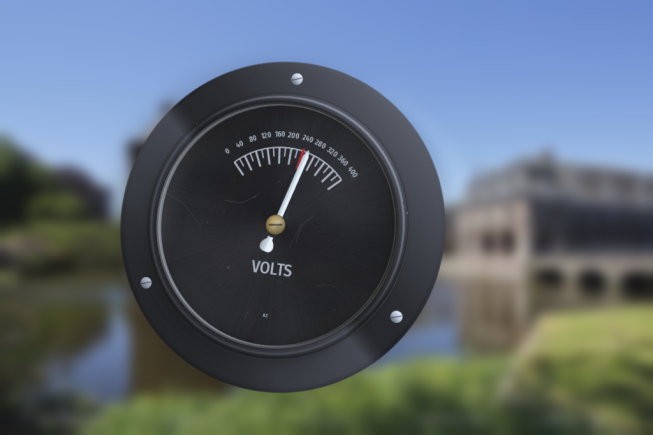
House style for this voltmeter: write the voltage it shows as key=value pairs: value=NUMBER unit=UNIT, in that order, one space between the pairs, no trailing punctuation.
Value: value=260 unit=V
